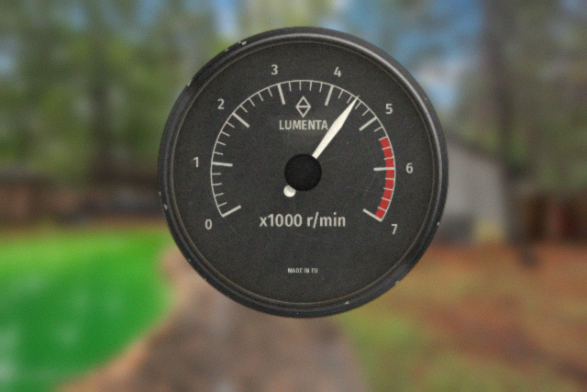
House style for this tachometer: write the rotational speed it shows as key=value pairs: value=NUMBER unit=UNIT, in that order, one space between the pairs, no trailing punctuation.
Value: value=4500 unit=rpm
